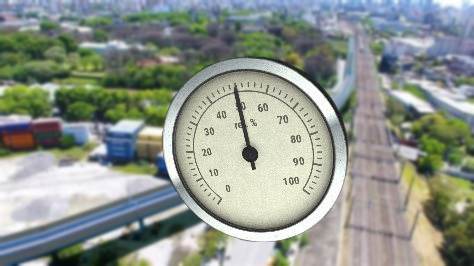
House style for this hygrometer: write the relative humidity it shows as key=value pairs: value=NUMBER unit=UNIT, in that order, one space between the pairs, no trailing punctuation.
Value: value=50 unit=%
